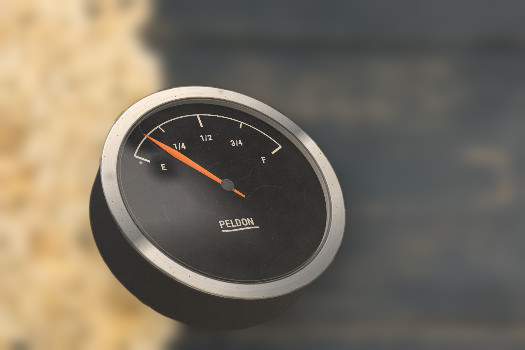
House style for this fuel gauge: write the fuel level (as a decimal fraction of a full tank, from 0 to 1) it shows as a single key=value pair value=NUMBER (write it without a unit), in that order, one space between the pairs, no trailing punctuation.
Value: value=0.125
